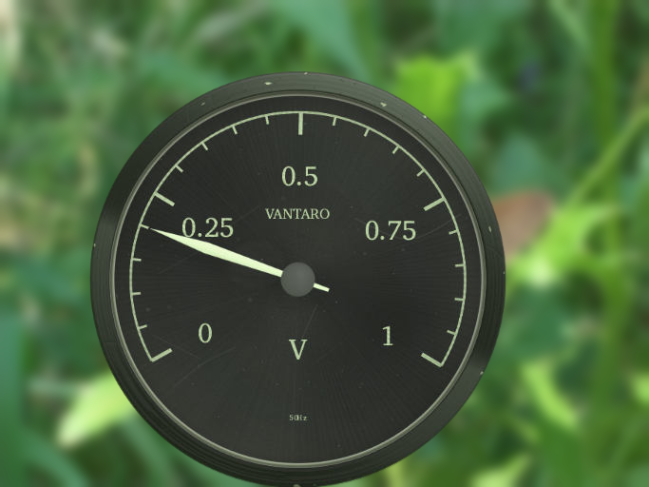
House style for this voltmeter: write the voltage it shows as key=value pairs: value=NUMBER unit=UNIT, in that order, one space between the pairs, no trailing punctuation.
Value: value=0.2 unit=V
